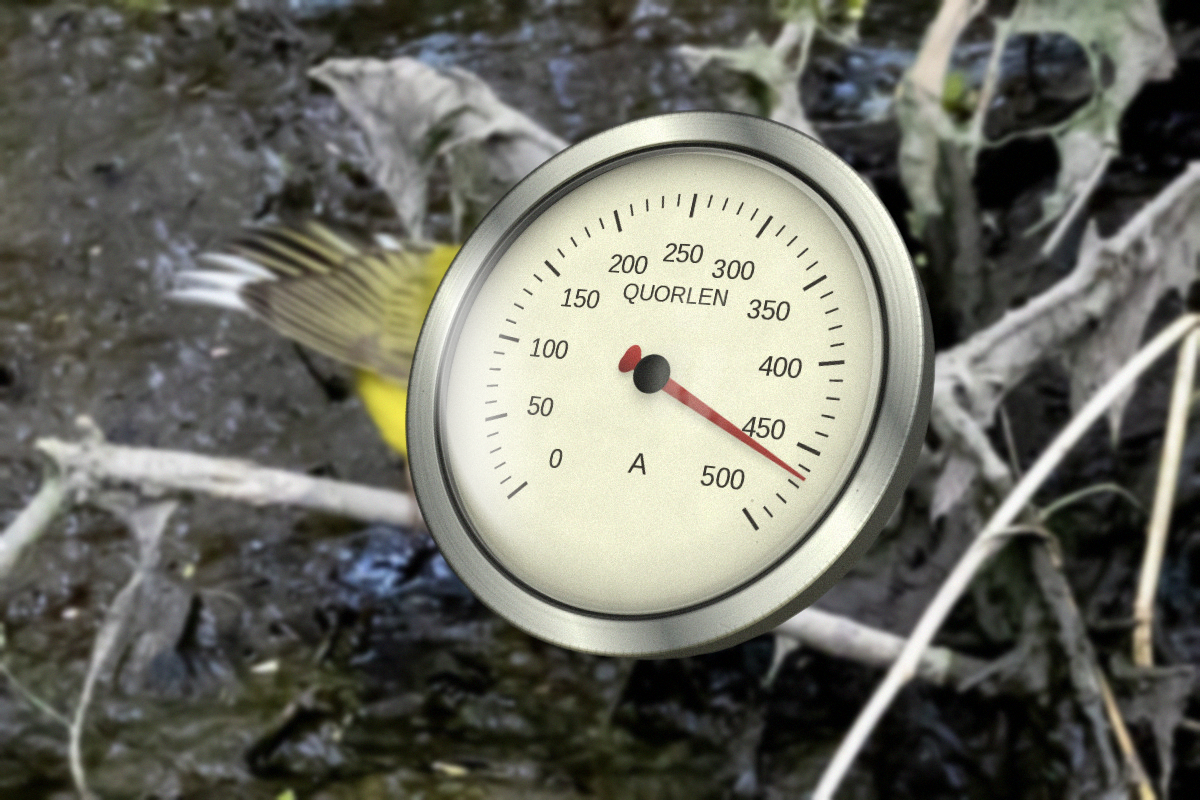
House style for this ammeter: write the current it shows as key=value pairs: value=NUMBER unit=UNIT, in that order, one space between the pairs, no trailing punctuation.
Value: value=465 unit=A
